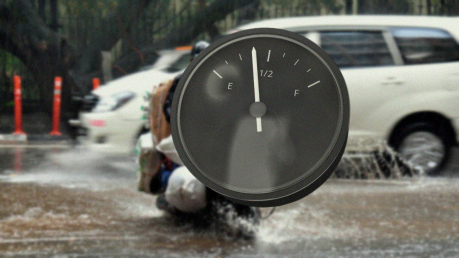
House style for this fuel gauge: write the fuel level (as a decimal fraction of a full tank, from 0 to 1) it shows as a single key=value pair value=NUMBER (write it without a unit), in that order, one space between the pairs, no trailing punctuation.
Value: value=0.375
